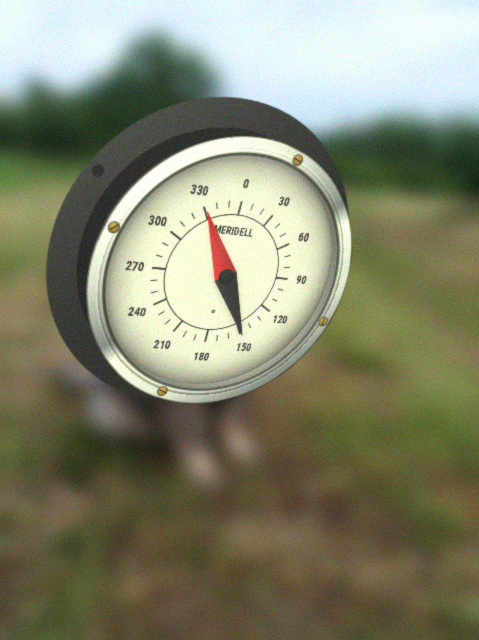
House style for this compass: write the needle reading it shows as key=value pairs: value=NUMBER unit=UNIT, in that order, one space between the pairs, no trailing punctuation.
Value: value=330 unit=°
